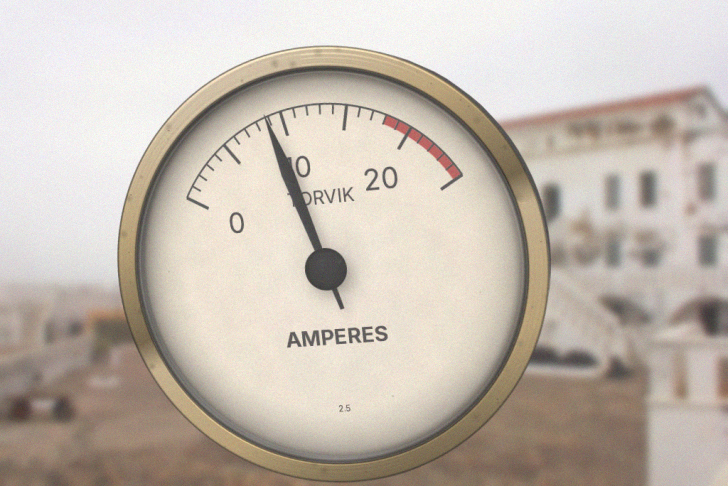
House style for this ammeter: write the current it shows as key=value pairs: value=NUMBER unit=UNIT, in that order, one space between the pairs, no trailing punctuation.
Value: value=9 unit=A
